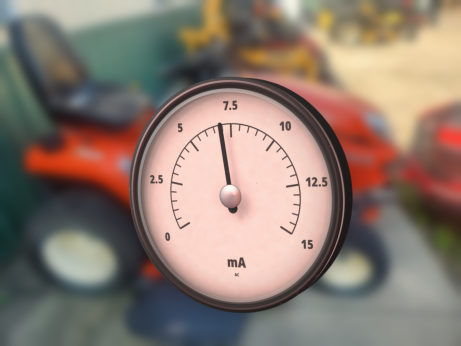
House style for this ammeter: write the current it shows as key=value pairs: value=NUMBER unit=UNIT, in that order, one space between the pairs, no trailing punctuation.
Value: value=7 unit=mA
